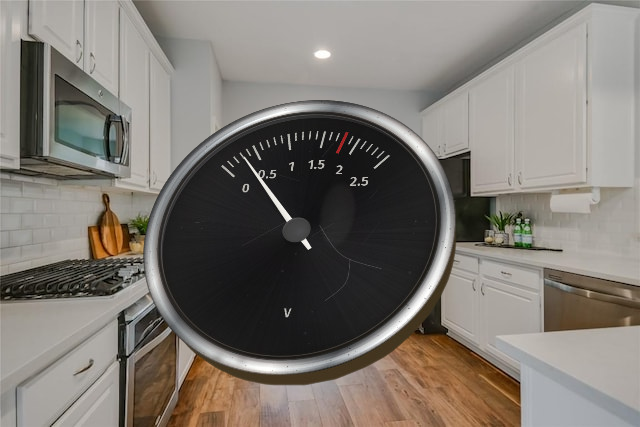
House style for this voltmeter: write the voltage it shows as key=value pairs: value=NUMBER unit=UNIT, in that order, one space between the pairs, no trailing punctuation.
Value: value=0.3 unit=V
